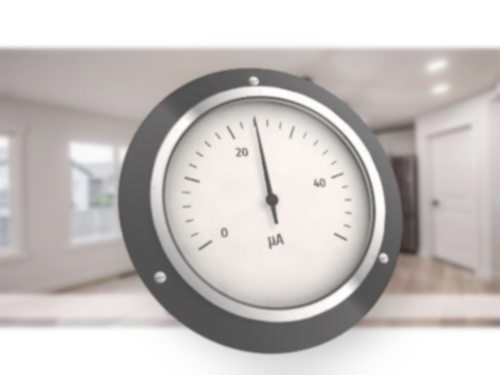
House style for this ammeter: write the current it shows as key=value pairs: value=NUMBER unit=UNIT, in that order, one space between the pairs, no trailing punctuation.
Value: value=24 unit=µA
